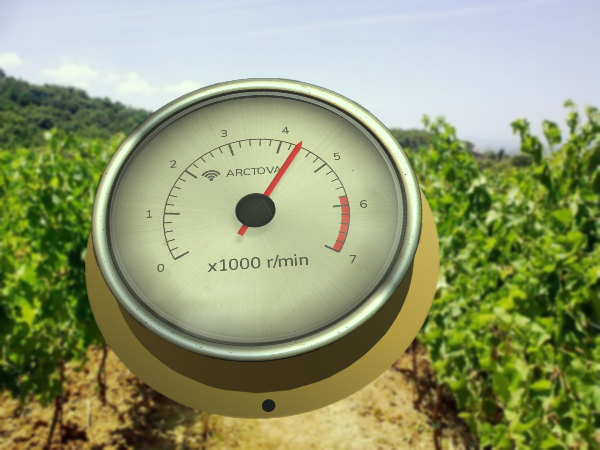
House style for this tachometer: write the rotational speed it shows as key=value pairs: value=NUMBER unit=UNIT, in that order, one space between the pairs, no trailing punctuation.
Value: value=4400 unit=rpm
